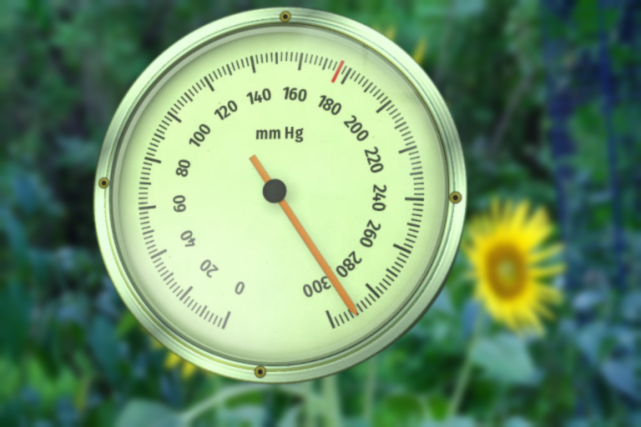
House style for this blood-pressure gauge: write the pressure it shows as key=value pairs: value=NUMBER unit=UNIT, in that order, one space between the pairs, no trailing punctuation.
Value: value=290 unit=mmHg
